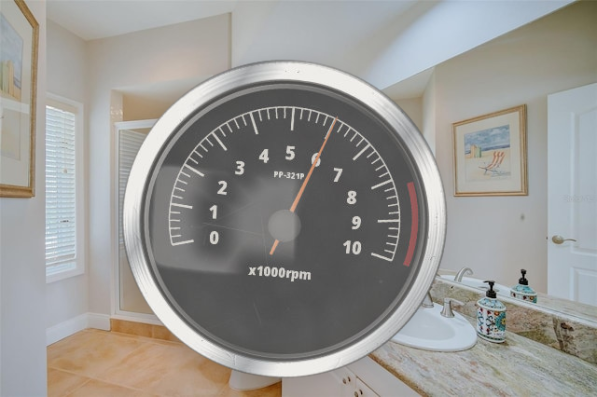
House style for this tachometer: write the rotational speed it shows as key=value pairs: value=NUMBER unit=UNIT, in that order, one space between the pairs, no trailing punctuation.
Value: value=6000 unit=rpm
